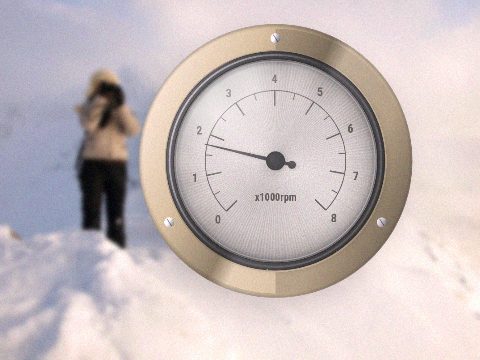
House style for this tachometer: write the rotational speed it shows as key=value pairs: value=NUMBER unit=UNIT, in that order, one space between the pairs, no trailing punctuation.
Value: value=1750 unit=rpm
